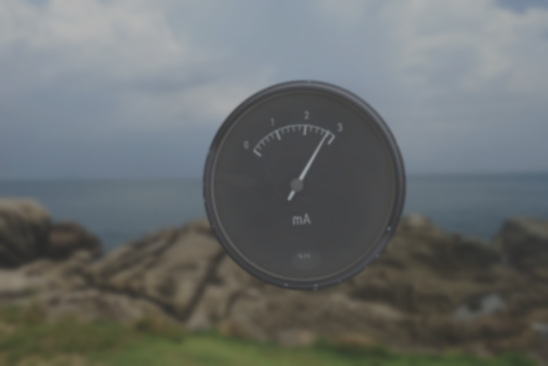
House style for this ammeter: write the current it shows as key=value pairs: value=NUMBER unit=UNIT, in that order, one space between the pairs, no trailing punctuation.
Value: value=2.8 unit=mA
